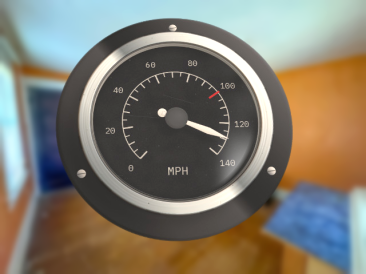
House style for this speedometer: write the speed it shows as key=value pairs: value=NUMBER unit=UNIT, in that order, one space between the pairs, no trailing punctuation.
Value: value=130 unit=mph
